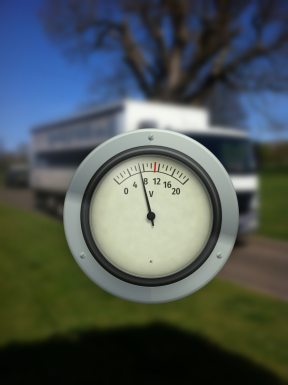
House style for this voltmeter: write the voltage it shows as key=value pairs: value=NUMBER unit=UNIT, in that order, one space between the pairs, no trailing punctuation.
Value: value=7 unit=V
